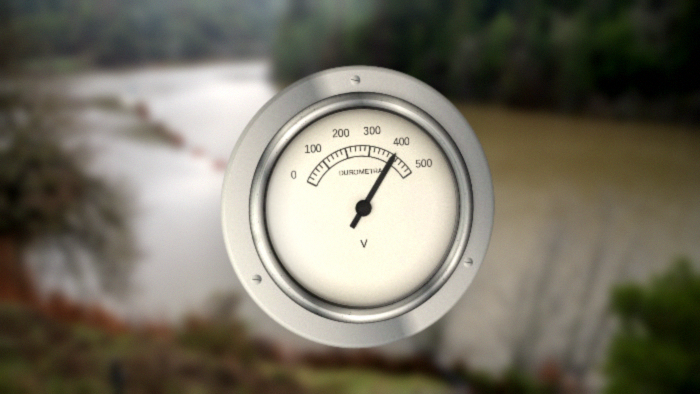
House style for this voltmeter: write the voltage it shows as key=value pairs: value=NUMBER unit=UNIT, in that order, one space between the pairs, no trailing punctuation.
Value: value=400 unit=V
